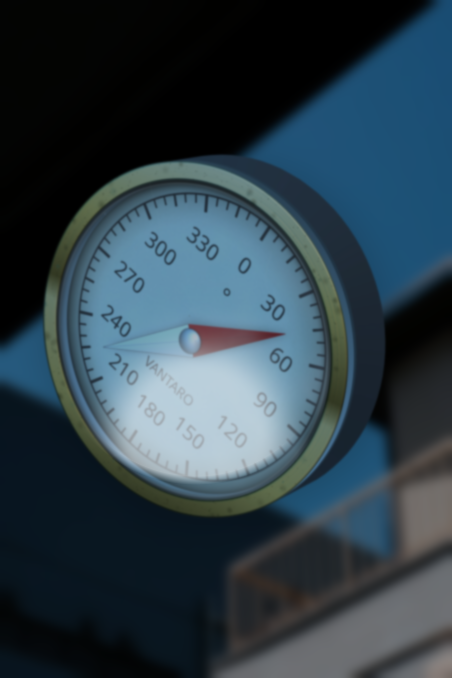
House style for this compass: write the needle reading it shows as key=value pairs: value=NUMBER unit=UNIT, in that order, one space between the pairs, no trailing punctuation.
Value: value=45 unit=°
